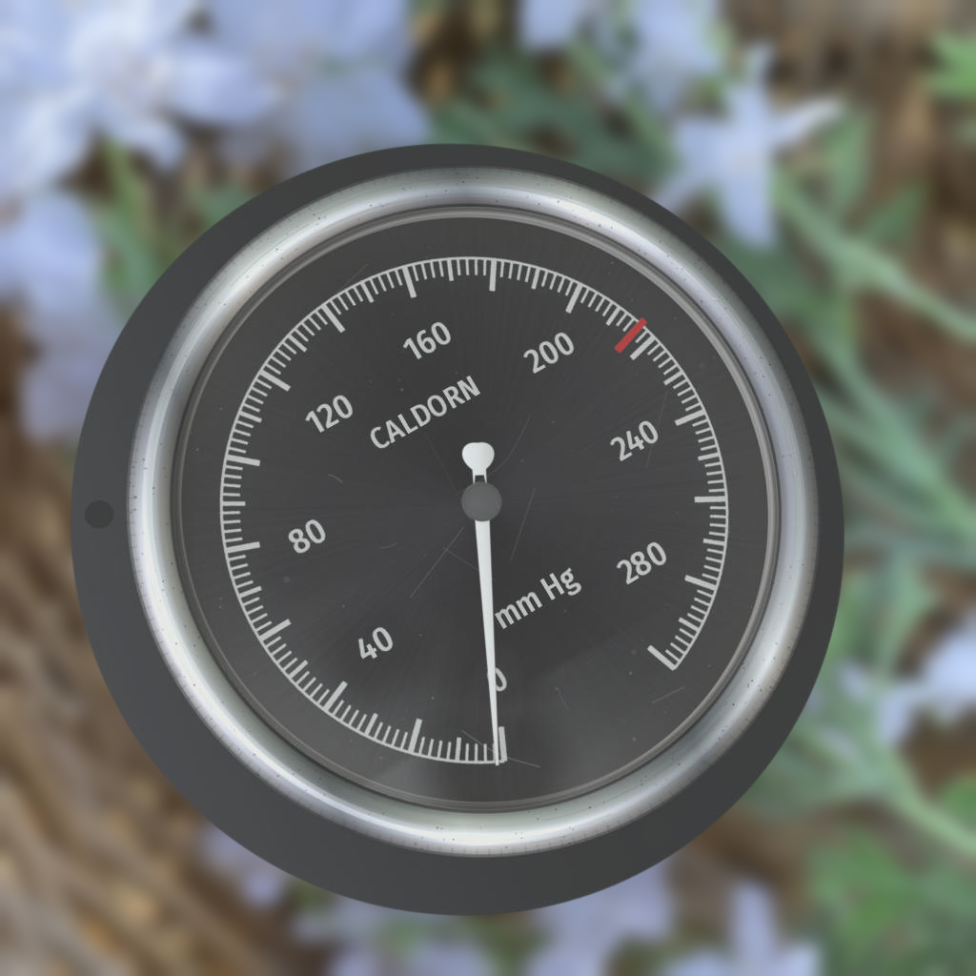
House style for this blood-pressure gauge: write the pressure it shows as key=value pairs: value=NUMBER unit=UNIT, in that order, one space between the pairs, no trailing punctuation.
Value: value=2 unit=mmHg
